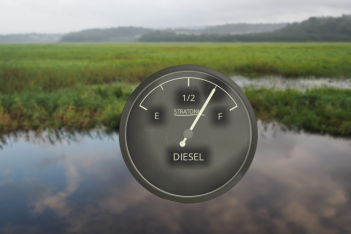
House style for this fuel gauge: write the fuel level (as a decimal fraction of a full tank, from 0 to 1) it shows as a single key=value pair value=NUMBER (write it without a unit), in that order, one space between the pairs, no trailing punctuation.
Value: value=0.75
